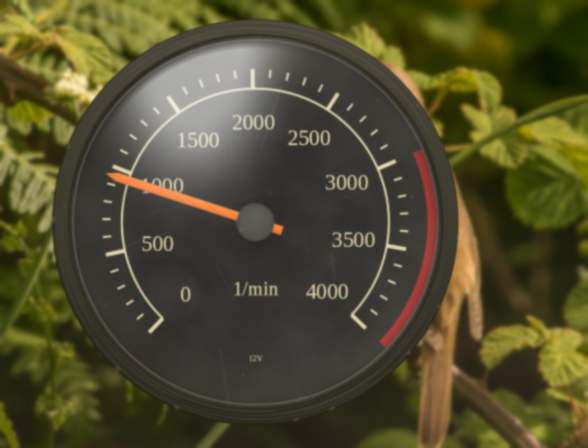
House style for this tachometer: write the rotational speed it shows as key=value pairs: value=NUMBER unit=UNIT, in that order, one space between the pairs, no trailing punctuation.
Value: value=950 unit=rpm
